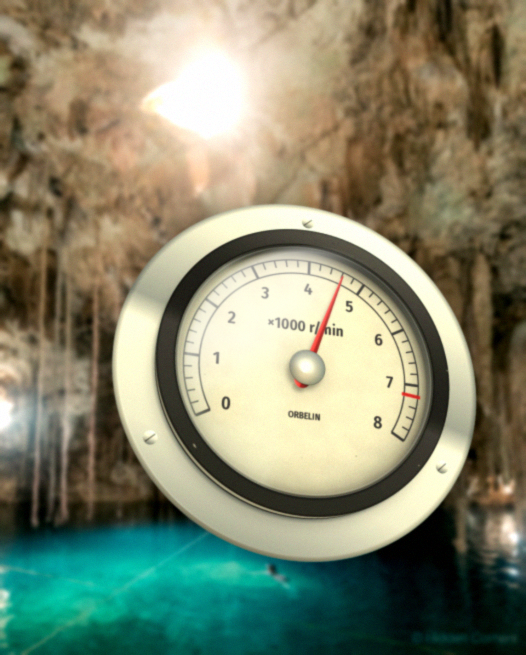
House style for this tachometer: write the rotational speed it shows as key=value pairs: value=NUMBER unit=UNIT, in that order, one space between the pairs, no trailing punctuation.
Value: value=4600 unit=rpm
